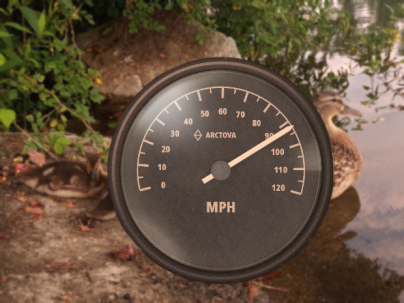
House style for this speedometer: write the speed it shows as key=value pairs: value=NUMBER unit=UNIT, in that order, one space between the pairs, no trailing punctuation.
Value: value=92.5 unit=mph
